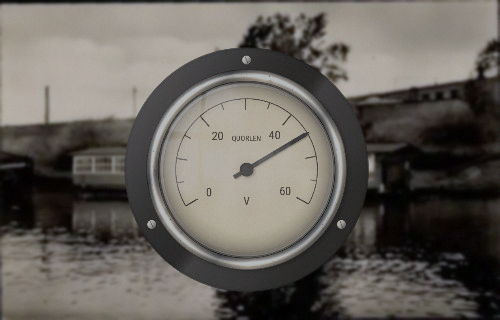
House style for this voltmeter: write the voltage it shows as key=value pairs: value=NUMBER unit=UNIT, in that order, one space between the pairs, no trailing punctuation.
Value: value=45 unit=V
